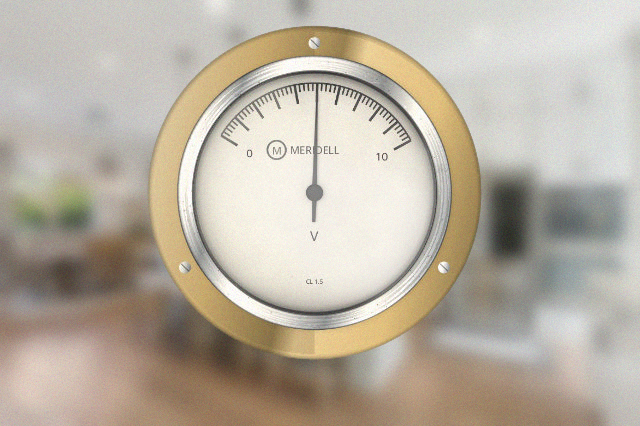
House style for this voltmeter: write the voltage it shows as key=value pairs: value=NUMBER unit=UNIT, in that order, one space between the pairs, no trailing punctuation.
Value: value=5 unit=V
